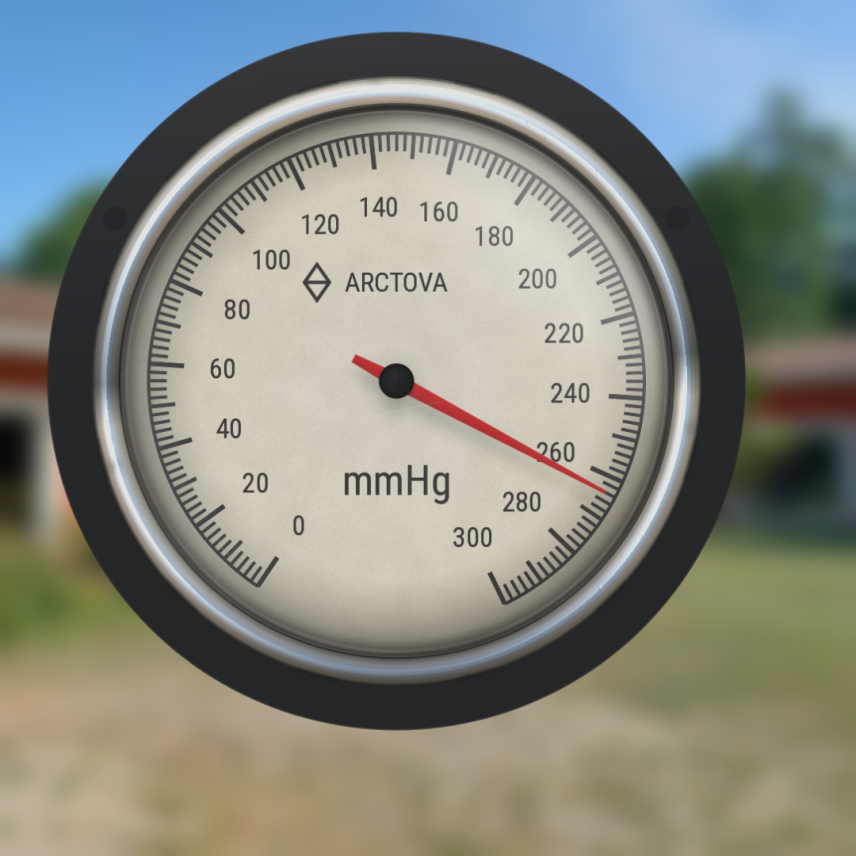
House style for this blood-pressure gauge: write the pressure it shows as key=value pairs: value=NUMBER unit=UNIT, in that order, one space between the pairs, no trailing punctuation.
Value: value=264 unit=mmHg
